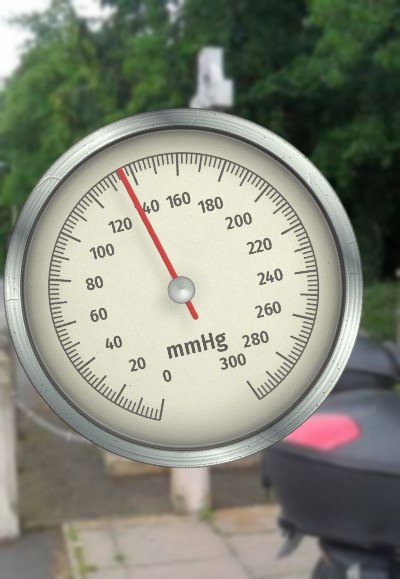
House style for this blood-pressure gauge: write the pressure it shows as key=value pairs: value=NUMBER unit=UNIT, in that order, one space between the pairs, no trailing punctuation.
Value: value=136 unit=mmHg
